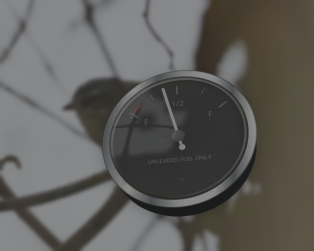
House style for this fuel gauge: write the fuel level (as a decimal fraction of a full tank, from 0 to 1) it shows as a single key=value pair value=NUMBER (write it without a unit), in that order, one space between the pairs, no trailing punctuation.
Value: value=0.375
